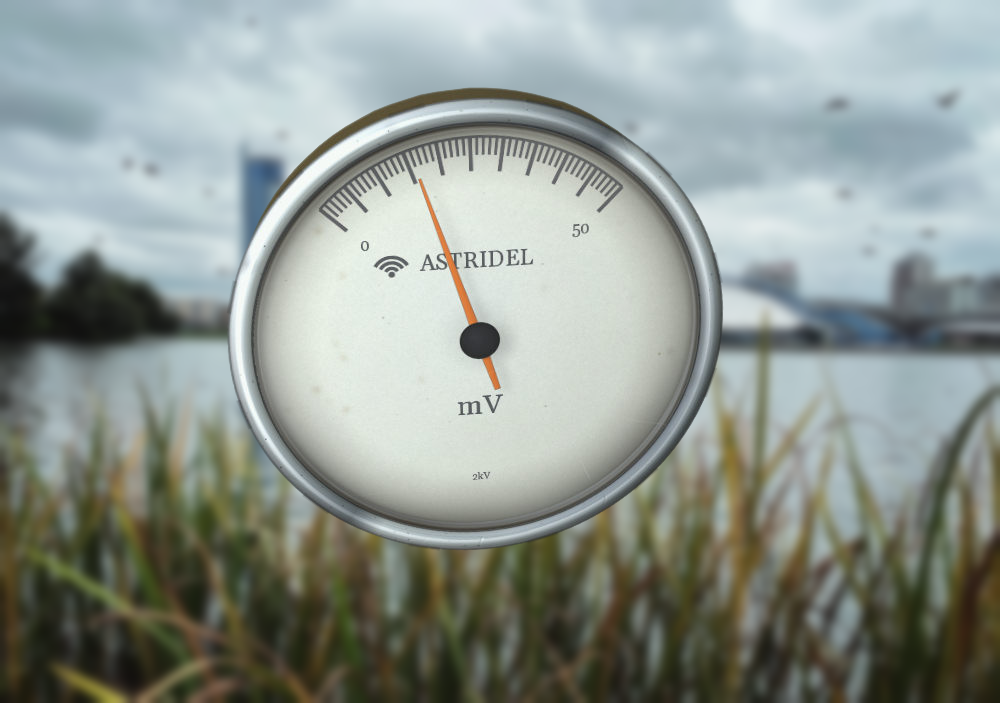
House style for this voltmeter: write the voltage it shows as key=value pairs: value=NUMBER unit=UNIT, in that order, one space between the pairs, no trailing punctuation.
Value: value=16 unit=mV
